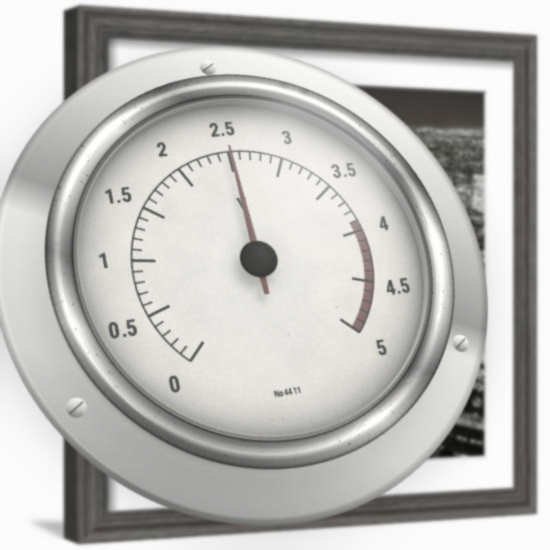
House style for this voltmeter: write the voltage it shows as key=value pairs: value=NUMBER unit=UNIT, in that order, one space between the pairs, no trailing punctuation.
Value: value=2.5 unit=V
